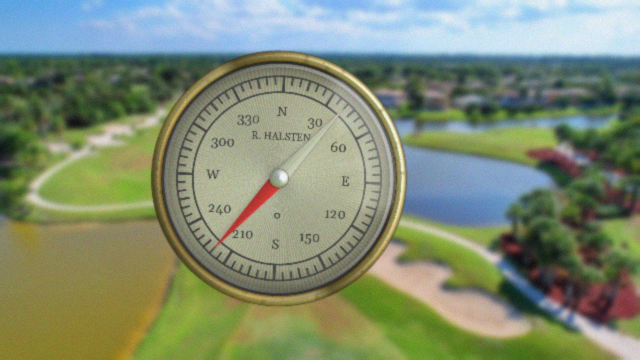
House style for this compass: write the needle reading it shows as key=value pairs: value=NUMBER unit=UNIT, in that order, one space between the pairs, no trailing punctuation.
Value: value=220 unit=°
